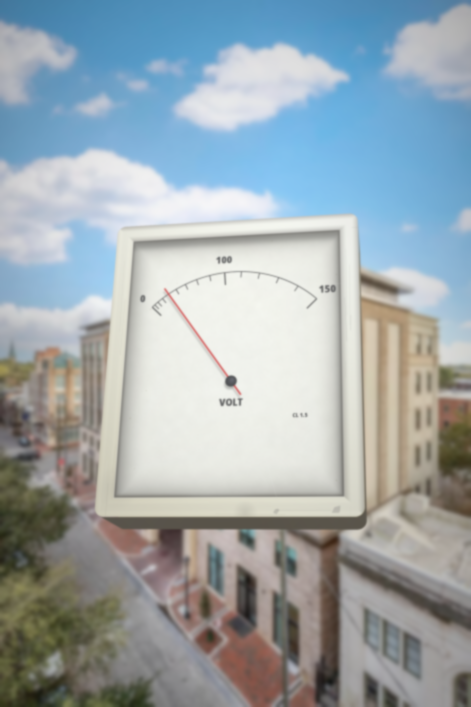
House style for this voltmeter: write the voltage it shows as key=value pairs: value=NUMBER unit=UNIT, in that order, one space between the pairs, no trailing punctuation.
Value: value=50 unit=V
